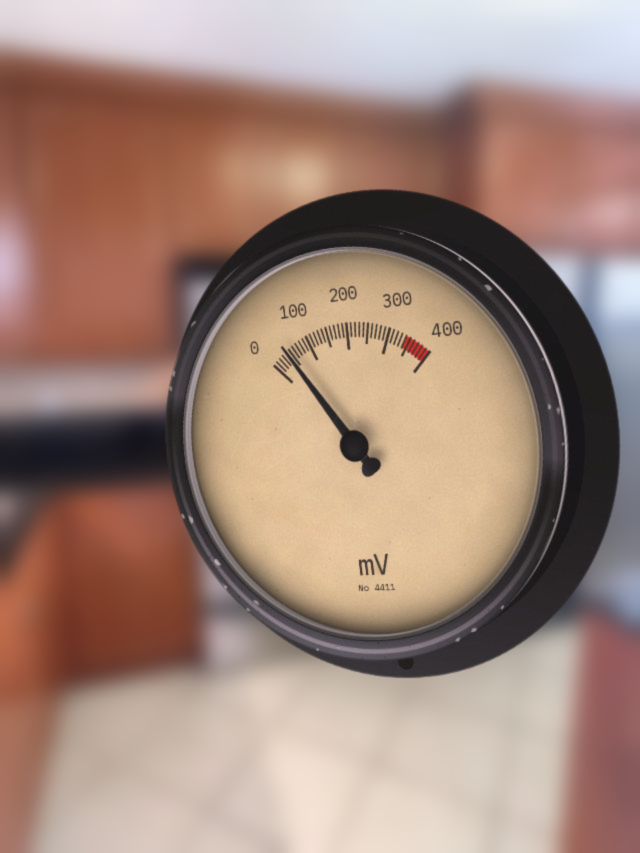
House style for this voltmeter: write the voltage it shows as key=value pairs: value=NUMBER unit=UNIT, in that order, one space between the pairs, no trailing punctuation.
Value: value=50 unit=mV
